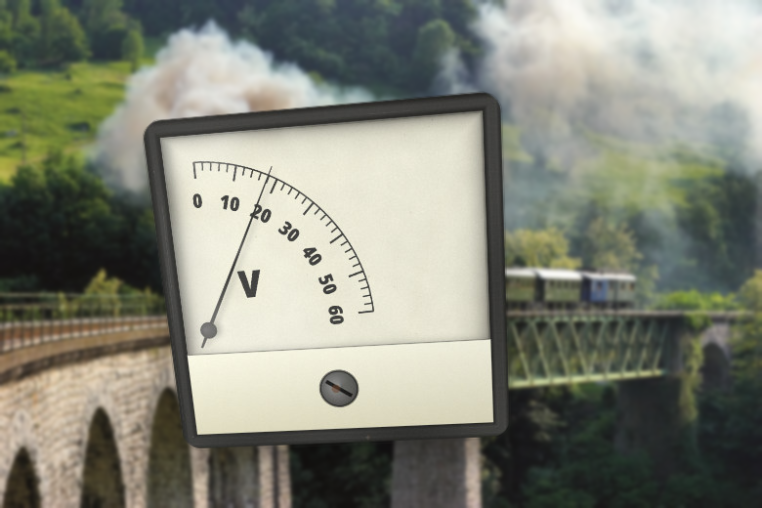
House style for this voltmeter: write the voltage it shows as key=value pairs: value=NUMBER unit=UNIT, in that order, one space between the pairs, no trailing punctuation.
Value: value=18 unit=V
